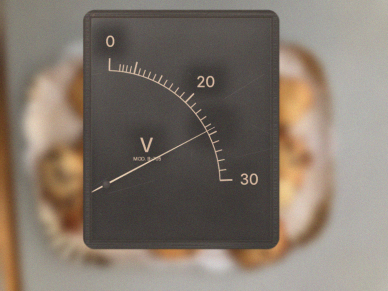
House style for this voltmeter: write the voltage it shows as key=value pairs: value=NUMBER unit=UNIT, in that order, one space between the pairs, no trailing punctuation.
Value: value=24.5 unit=V
